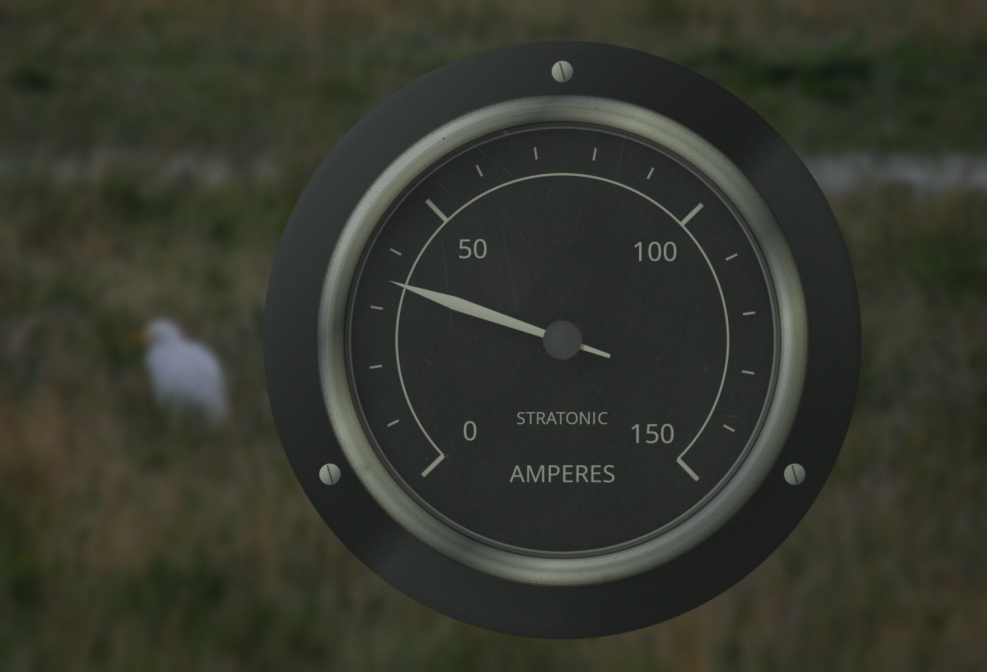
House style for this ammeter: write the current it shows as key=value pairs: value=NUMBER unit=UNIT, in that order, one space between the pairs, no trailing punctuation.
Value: value=35 unit=A
